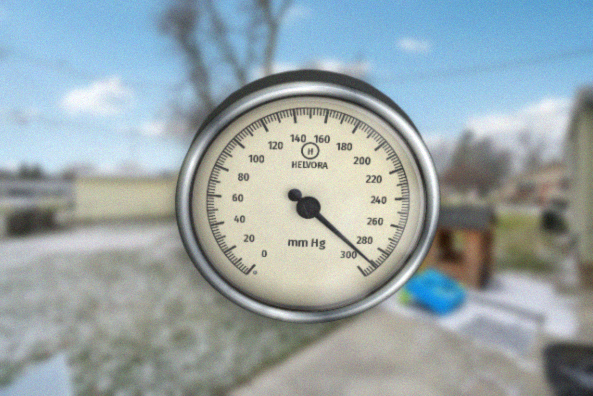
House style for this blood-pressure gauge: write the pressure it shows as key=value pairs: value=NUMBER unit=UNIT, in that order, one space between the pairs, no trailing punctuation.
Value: value=290 unit=mmHg
